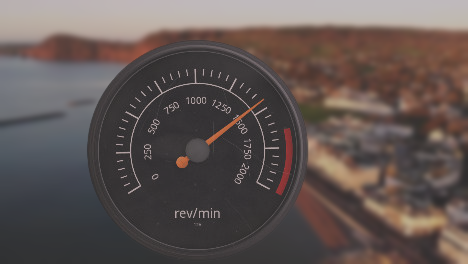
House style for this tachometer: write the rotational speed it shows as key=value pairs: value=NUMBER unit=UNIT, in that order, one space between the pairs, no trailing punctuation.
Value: value=1450 unit=rpm
